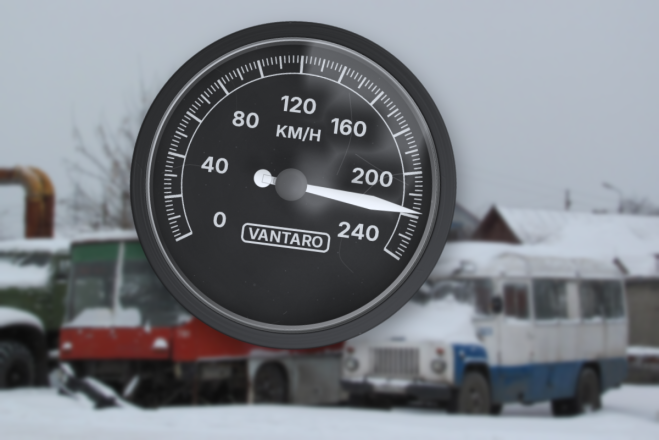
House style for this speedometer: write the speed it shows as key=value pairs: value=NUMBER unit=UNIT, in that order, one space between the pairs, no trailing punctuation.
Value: value=218 unit=km/h
